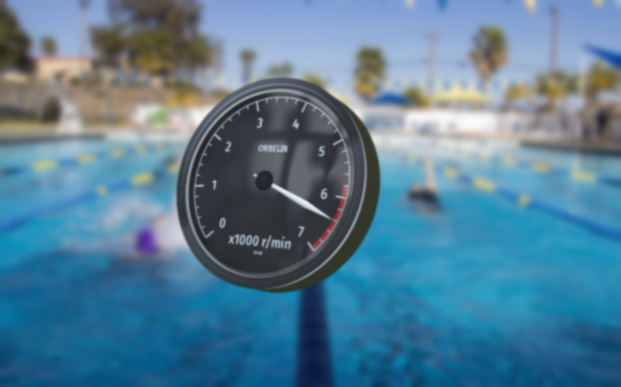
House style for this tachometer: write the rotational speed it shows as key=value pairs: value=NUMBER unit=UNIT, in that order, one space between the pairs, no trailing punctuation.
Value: value=6400 unit=rpm
